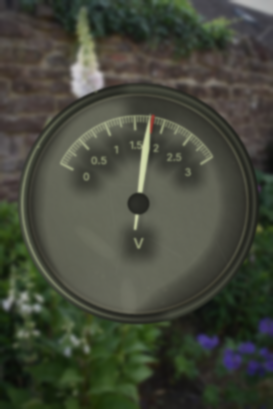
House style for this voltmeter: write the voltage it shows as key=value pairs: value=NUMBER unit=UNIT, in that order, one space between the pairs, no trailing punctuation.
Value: value=1.75 unit=V
